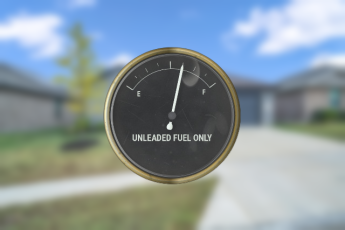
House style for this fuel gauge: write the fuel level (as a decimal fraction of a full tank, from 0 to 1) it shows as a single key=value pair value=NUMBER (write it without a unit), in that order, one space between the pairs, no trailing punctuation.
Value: value=0.625
